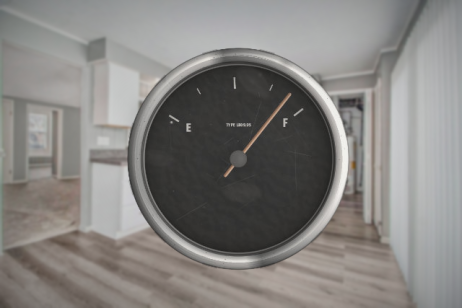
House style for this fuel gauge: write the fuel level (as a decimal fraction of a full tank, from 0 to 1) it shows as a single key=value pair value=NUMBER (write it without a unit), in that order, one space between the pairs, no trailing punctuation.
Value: value=0.875
